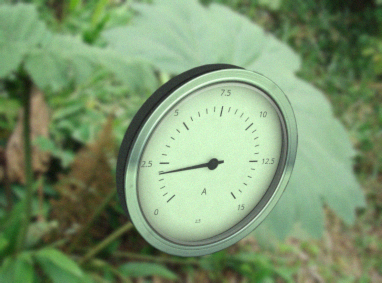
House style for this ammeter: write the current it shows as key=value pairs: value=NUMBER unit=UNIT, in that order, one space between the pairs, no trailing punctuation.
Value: value=2 unit=A
